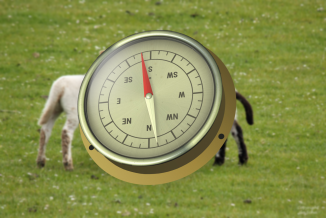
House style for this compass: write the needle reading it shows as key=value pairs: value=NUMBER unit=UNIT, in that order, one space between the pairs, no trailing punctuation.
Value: value=170 unit=°
